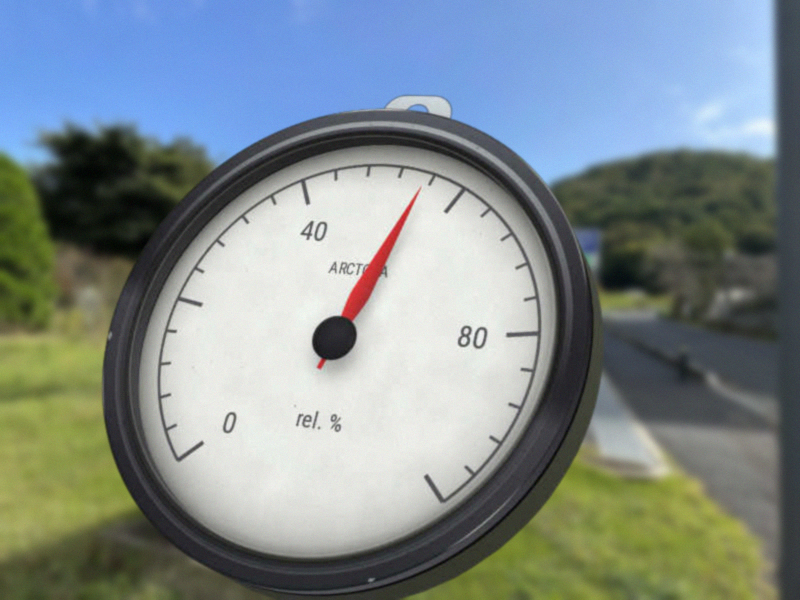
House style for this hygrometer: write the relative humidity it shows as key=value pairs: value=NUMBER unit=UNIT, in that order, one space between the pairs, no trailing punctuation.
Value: value=56 unit=%
